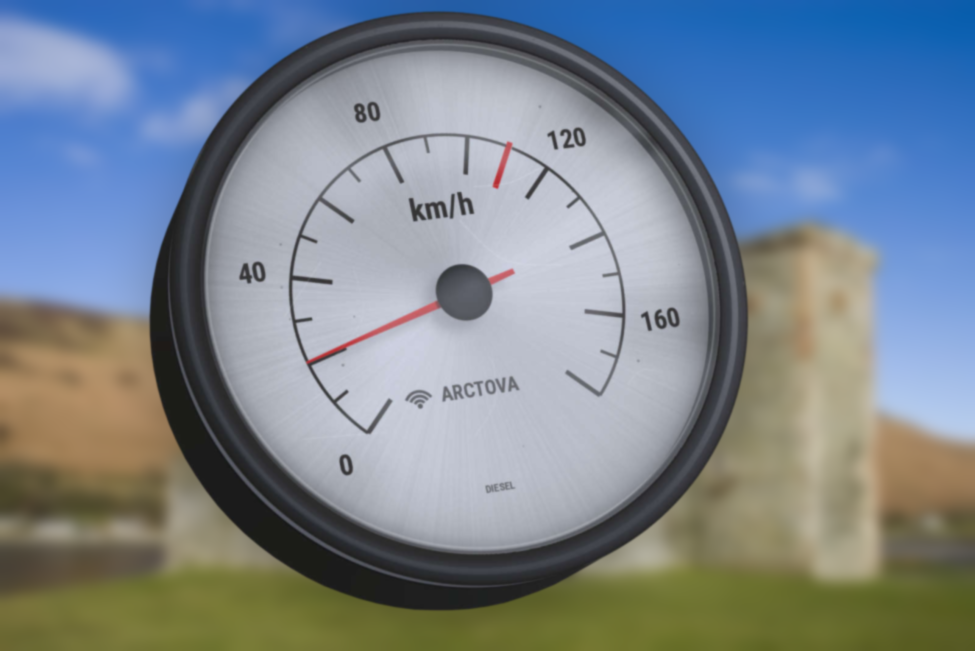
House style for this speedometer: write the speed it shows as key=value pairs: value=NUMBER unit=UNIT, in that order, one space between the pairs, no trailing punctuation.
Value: value=20 unit=km/h
